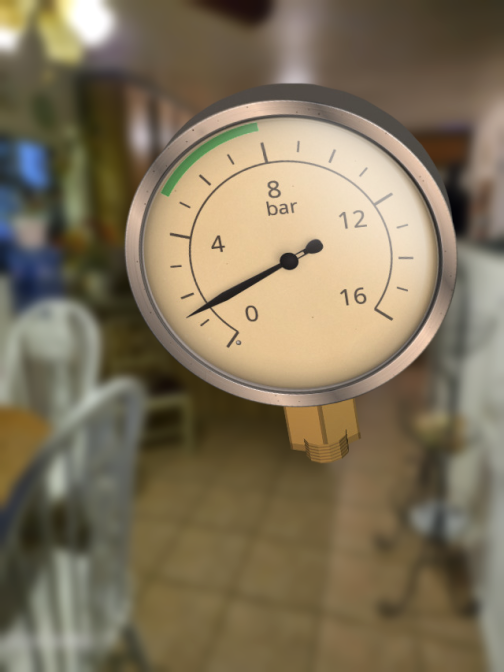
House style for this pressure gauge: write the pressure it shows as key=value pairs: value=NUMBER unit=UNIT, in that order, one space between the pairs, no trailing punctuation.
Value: value=1.5 unit=bar
